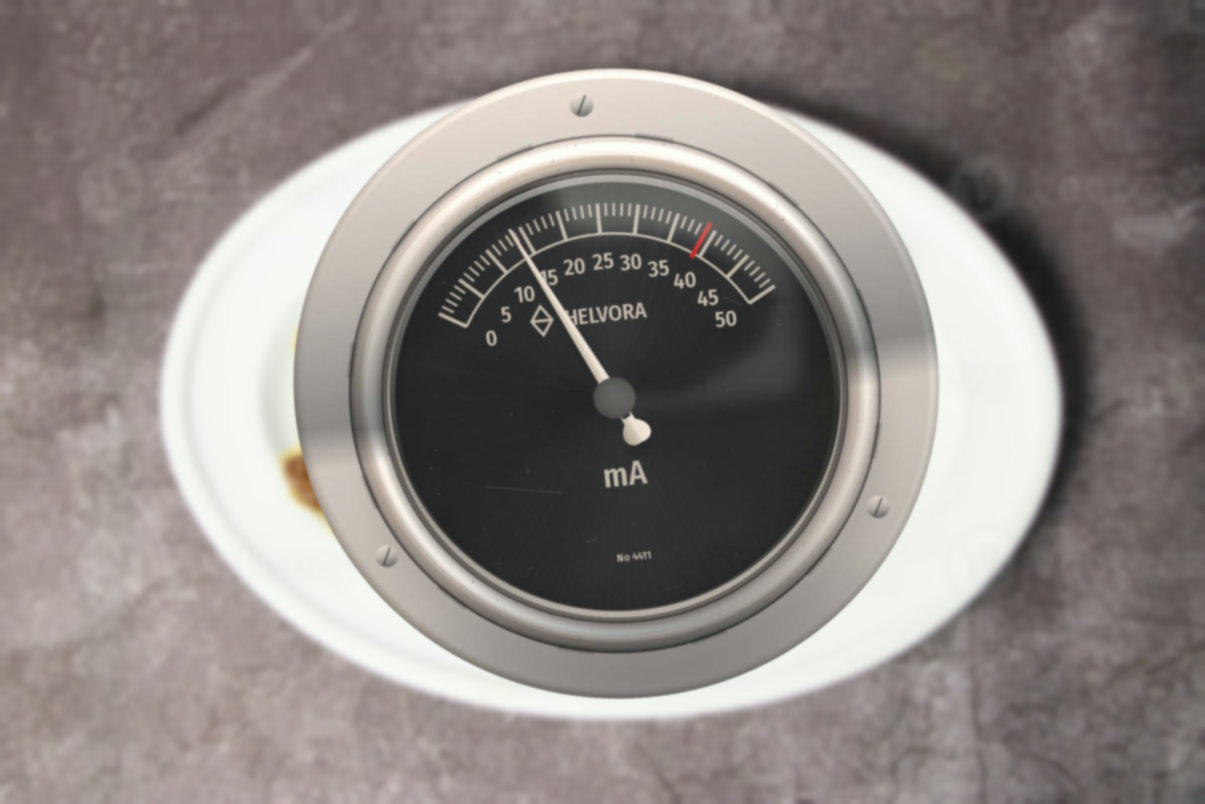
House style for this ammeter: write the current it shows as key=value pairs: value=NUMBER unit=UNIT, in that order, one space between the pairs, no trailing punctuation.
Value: value=14 unit=mA
